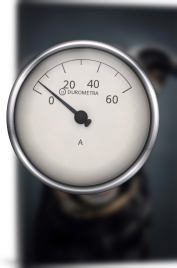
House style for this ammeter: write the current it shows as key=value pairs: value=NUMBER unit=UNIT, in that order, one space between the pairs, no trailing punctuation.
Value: value=5 unit=A
